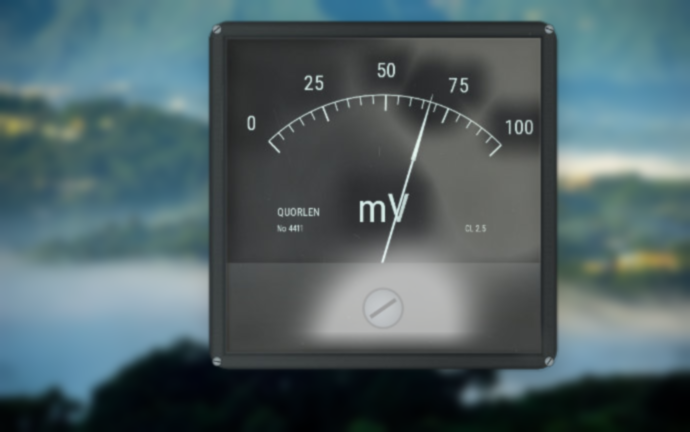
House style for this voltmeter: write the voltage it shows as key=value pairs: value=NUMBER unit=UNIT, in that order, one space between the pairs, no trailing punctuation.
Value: value=67.5 unit=mV
